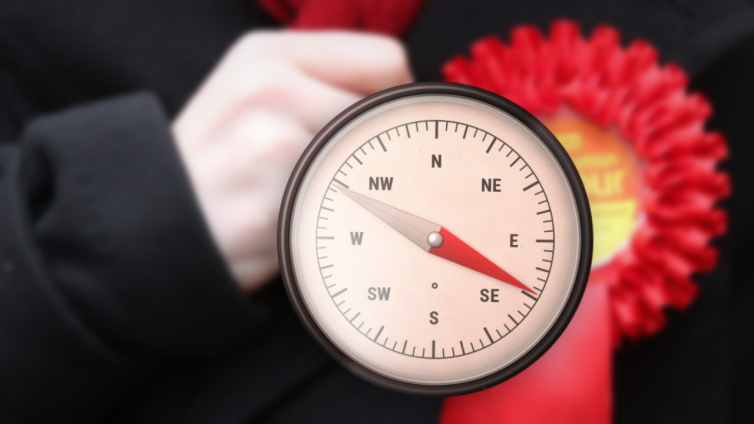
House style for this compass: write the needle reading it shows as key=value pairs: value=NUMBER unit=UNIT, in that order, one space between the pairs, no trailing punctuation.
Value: value=117.5 unit=°
